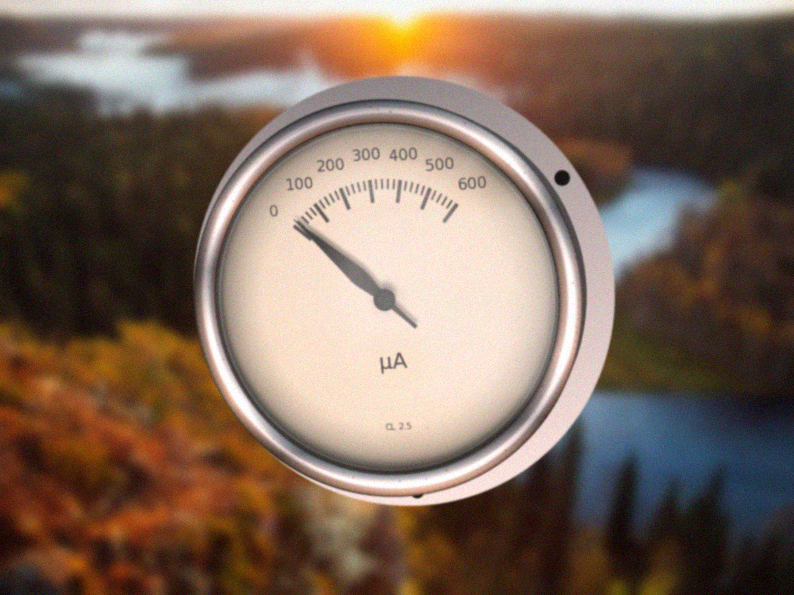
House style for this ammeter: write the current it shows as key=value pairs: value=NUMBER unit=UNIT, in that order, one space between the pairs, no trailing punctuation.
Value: value=20 unit=µA
